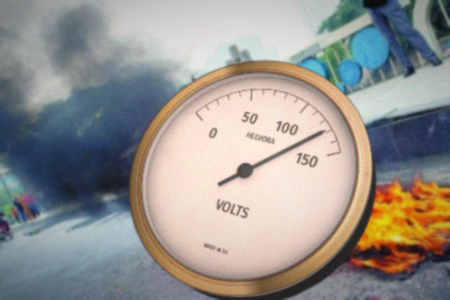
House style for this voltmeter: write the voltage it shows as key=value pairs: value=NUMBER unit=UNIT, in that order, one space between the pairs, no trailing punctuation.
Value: value=130 unit=V
